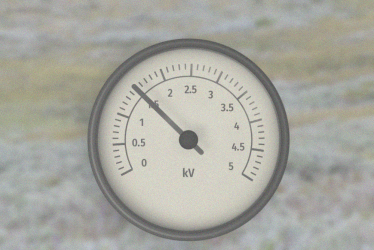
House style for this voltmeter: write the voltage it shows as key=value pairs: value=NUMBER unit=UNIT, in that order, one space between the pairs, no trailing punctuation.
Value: value=1.5 unit=kV
